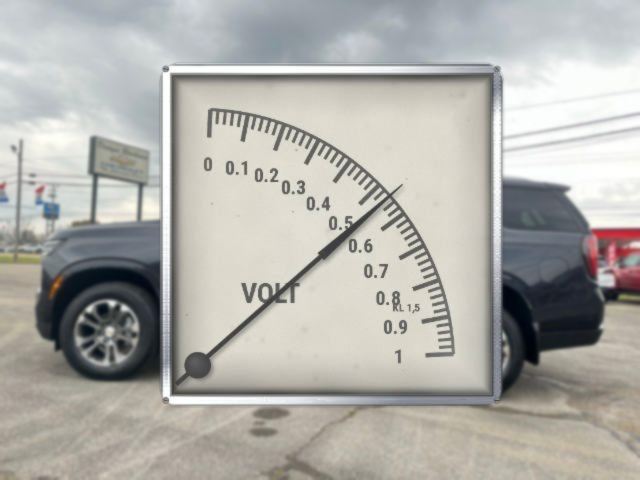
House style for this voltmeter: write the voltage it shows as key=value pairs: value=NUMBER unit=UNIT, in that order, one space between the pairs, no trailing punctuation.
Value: value=0.54 unit=V
